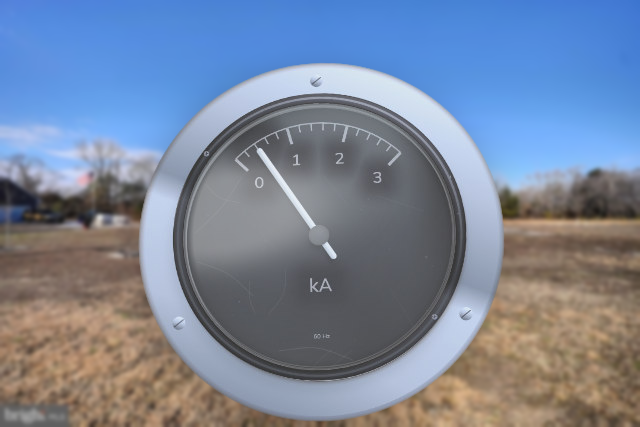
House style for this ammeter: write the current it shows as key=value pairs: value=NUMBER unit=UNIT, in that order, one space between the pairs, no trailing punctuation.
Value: value=0.4 unit=kA
